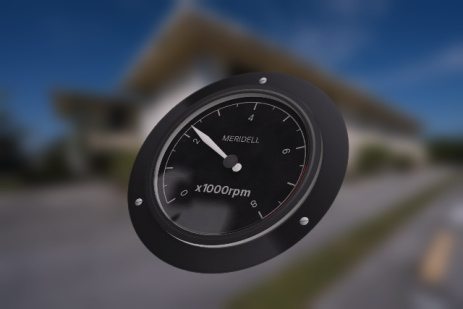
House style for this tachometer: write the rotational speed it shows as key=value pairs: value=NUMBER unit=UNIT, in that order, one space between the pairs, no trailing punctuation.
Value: value=2250 unit=rpm
